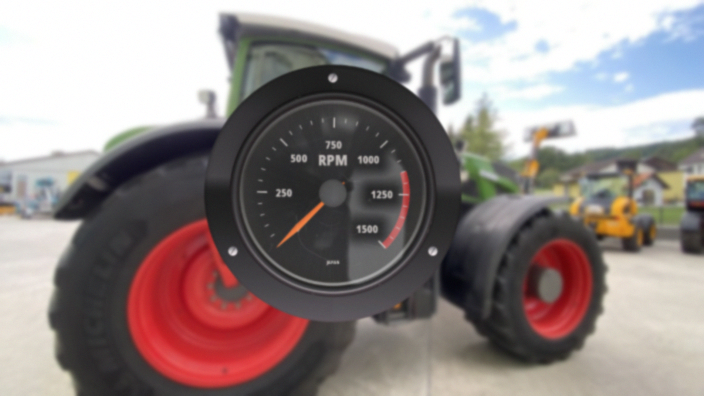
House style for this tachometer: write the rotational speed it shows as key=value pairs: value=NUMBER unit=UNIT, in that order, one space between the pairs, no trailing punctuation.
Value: value=0 unit=rpm
